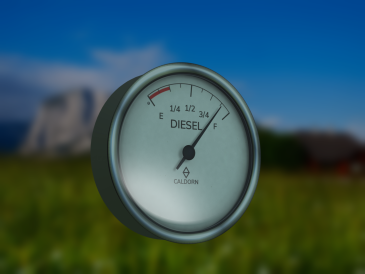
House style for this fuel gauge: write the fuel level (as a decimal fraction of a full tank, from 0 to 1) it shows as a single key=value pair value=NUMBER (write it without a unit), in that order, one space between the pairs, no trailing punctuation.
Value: value=0.875
